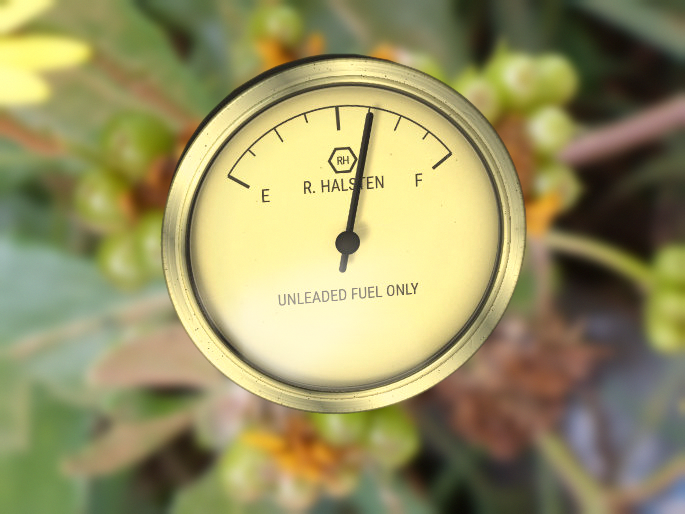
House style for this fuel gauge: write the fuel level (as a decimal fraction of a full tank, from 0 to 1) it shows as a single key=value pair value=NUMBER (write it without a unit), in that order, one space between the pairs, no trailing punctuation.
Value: value=0.625
